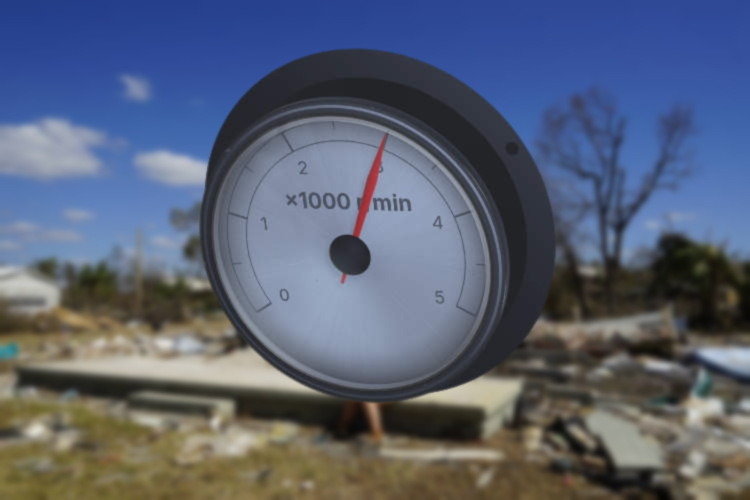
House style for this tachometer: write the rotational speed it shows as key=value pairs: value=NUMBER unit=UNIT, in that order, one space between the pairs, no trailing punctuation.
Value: value=3000 unit=rpm
